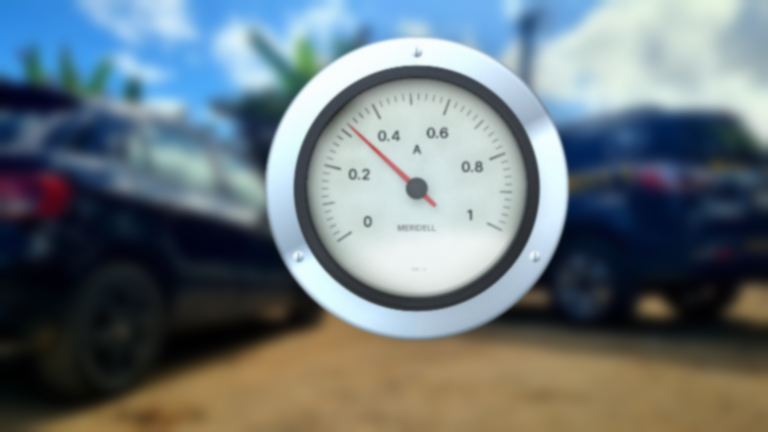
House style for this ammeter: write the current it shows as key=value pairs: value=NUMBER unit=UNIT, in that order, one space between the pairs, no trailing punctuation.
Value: value=0.32 unit=A
